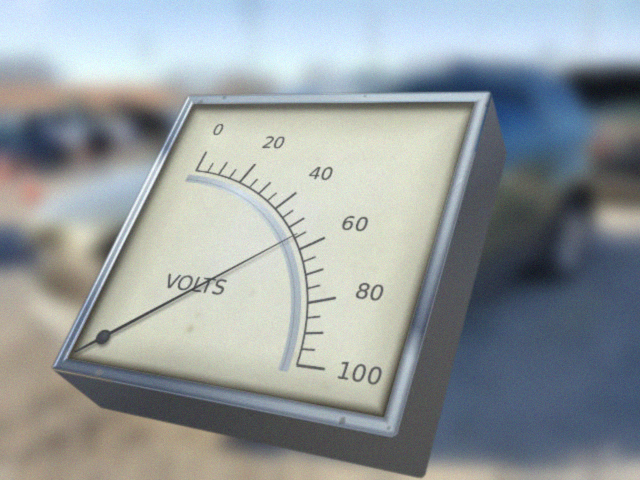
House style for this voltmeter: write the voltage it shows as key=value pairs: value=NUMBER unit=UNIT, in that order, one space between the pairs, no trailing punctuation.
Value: value=55 unit=V
